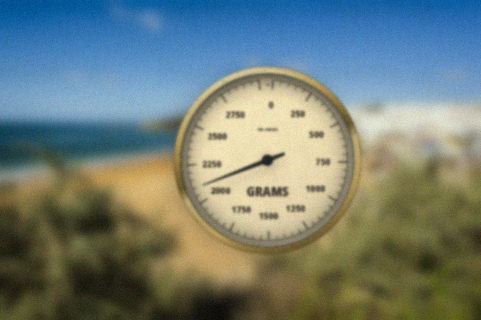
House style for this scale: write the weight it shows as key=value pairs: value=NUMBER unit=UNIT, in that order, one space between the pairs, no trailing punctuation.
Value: value=2100 unit=g
